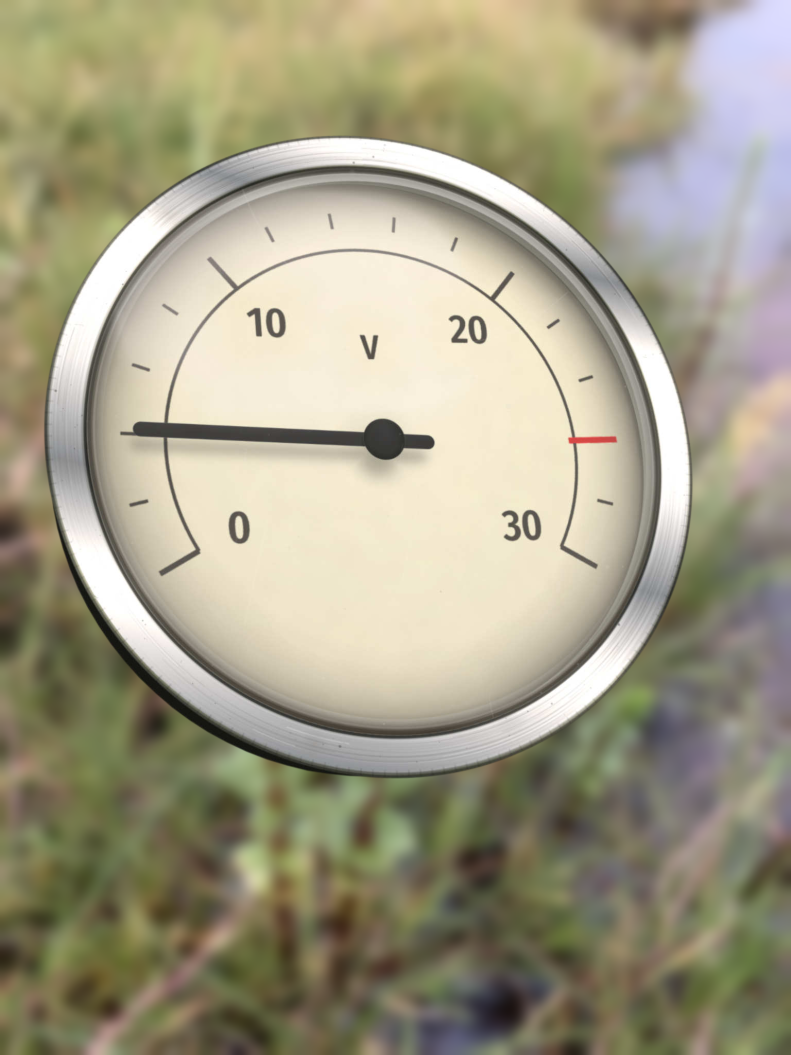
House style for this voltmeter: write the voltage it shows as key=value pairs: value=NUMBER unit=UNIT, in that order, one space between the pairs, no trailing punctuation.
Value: value=4 unit=V
